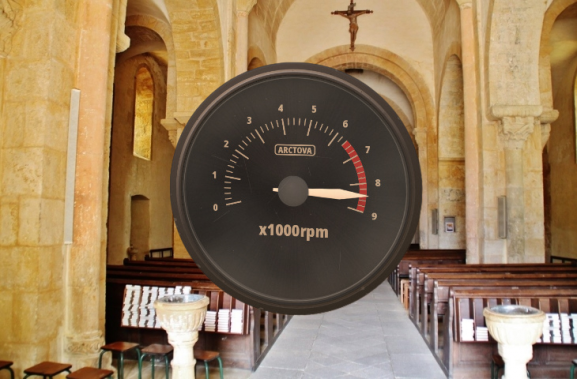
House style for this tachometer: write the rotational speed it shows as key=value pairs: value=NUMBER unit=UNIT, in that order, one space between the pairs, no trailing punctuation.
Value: value=8400 unit=rpm
